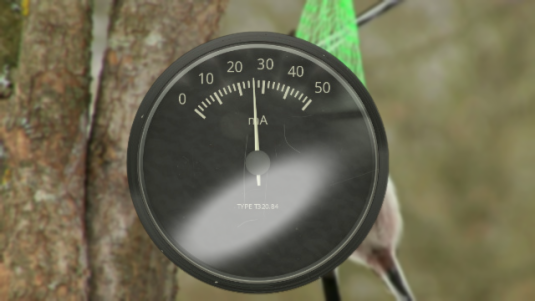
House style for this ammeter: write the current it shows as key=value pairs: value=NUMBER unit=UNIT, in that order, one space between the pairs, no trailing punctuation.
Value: value=26 unit=mA
